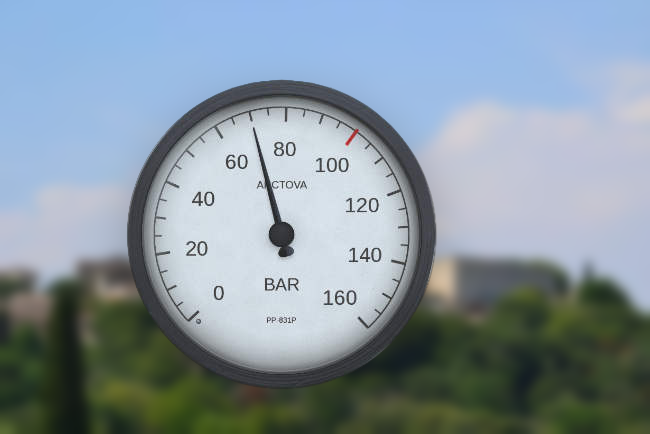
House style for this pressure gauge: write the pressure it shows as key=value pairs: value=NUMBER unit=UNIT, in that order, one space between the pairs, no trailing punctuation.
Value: value=70 unit=bar
